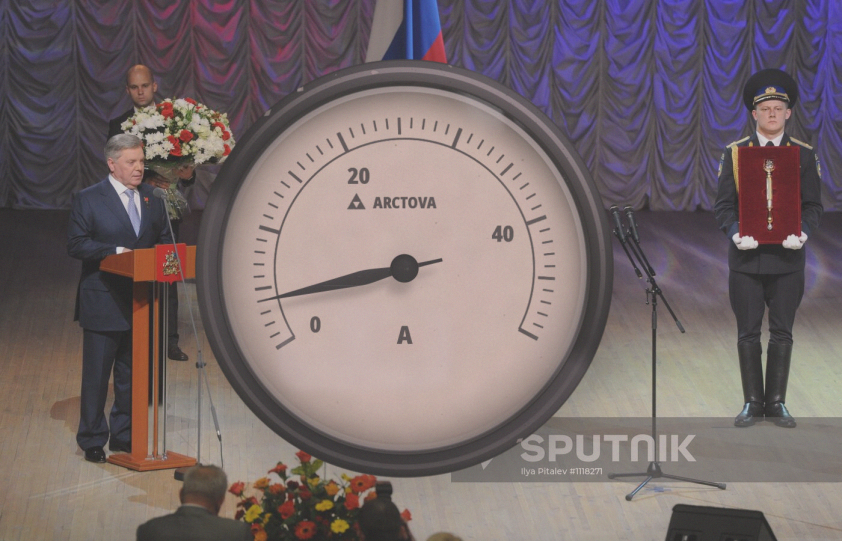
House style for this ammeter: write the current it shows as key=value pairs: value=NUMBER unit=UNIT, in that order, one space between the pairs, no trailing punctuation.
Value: value=4 unit=A
